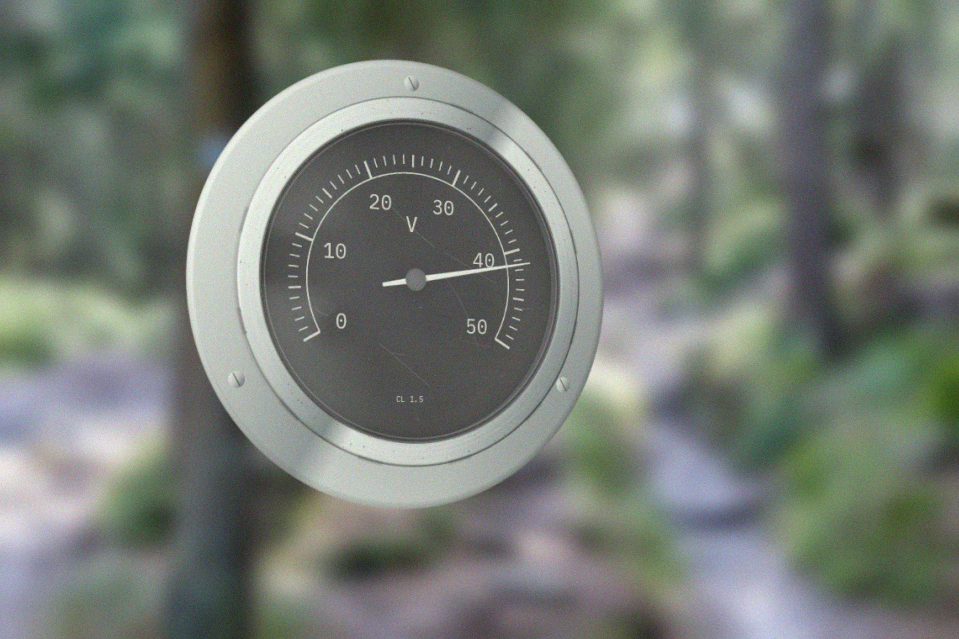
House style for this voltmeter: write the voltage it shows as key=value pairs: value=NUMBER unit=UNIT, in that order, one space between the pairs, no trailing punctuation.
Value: value=41.5 unit=V
